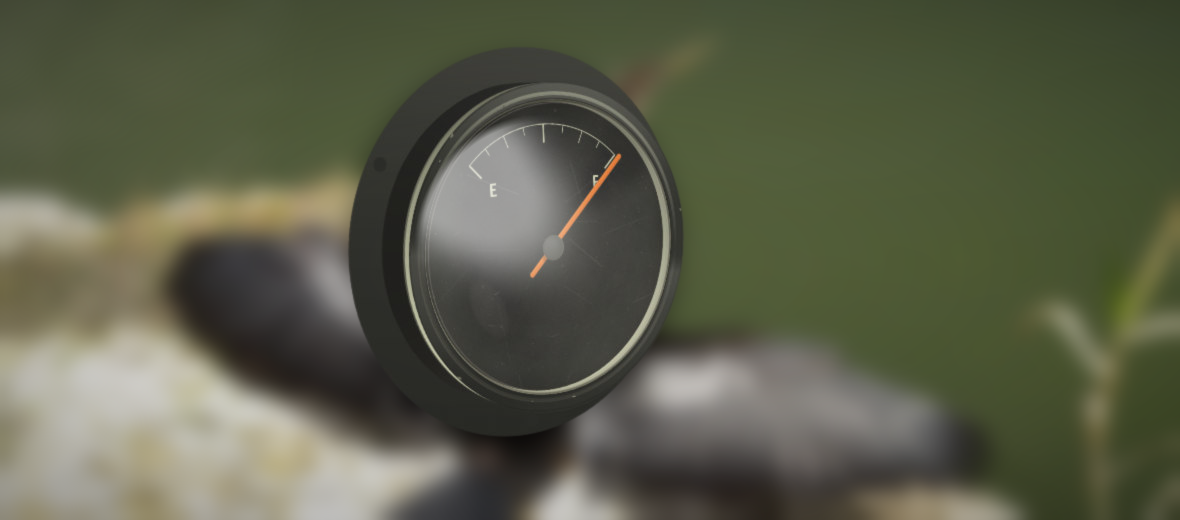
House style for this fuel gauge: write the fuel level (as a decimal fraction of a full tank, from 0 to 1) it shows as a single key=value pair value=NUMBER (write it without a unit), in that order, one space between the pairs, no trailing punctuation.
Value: value=1
